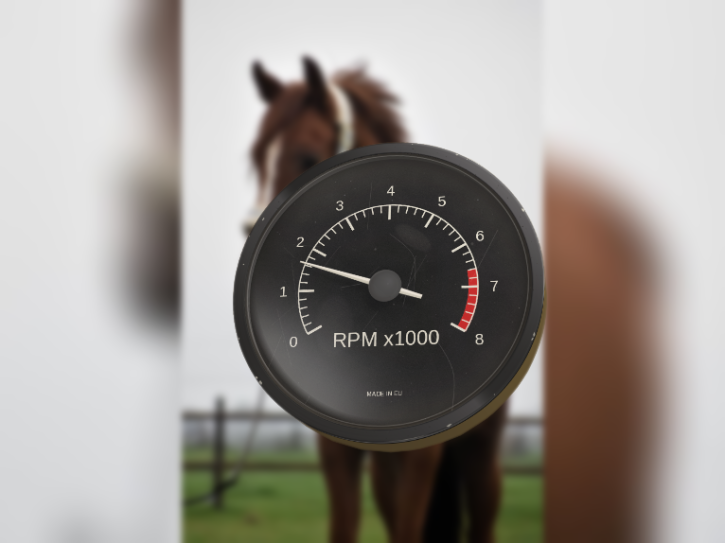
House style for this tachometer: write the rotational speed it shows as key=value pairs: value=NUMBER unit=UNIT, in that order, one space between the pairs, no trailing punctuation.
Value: value=1600 unit=rpm
